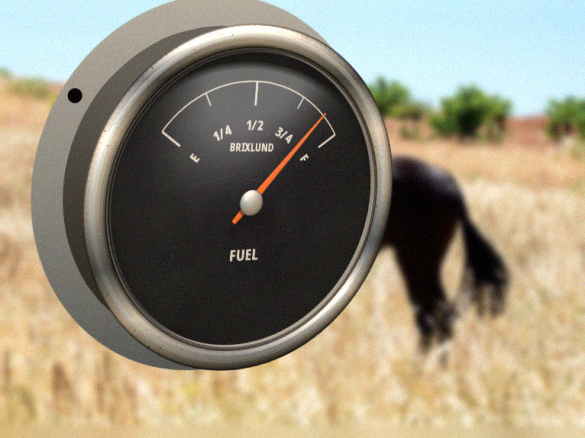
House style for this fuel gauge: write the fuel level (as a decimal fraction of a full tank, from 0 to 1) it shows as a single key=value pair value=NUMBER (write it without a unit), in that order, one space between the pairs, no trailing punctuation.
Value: value=0.875
